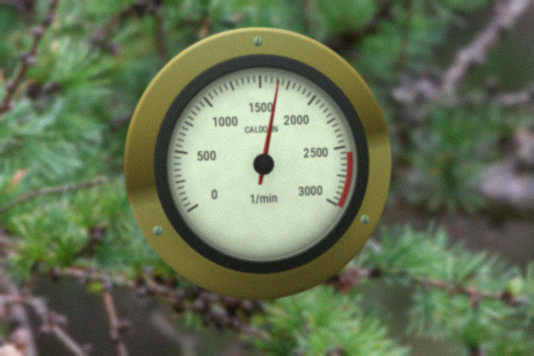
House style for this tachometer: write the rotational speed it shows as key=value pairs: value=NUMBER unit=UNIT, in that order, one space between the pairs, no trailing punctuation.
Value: value=1650 unit=rpm
